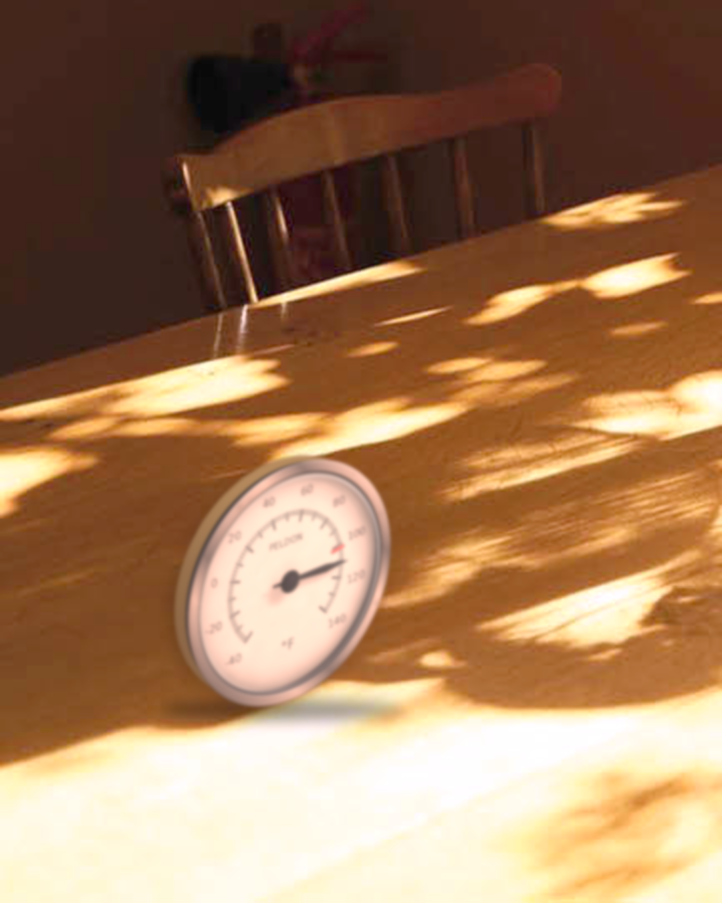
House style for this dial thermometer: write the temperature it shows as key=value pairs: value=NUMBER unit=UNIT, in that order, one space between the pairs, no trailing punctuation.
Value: value=110 unit=°F
